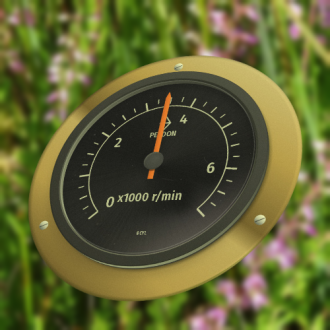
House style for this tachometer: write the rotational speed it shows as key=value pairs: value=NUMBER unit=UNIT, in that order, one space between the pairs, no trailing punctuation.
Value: value=3500 unit=rpm
